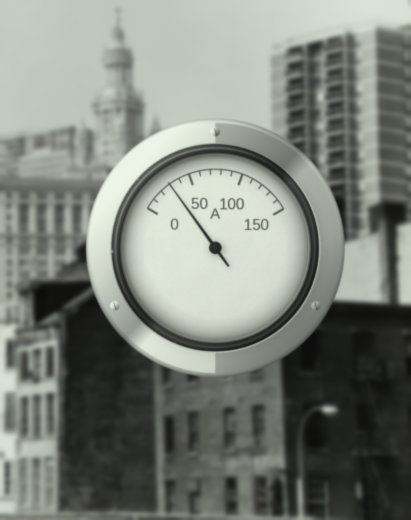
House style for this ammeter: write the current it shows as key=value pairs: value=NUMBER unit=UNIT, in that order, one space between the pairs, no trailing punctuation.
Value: value=30 unit=A
